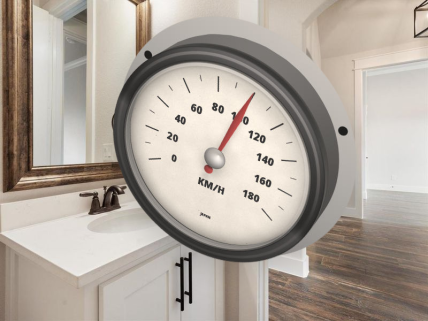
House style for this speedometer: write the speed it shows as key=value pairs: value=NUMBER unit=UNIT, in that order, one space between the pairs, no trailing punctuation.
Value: value=100 unit=km/h
